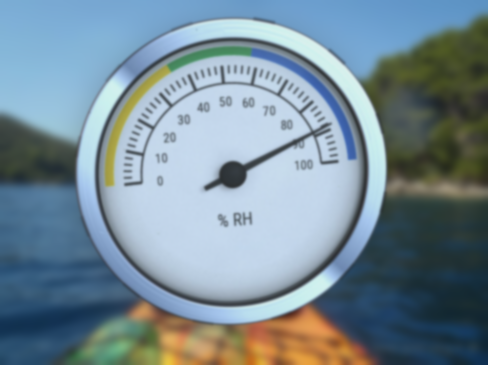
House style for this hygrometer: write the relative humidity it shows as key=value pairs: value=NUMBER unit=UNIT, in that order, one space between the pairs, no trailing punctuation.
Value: value=88 unit=%
